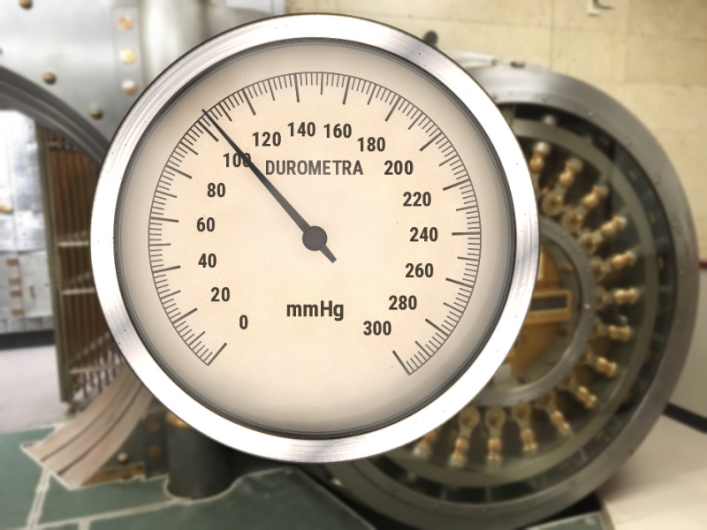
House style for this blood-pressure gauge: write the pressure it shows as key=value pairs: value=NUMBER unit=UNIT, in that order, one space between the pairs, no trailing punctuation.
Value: value=104 unit=mmHg
